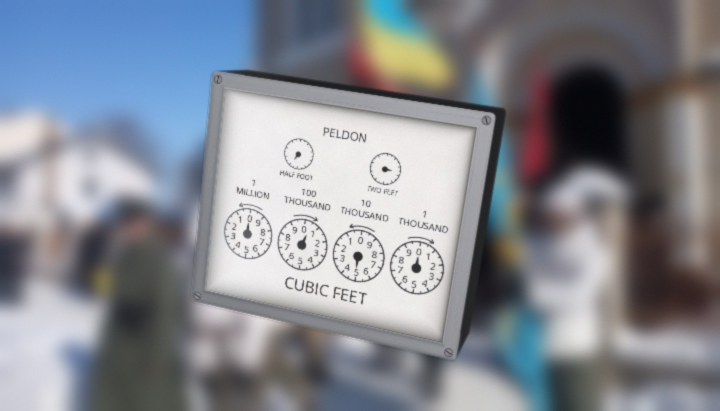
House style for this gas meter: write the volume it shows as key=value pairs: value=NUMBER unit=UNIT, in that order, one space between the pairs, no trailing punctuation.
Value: value=5000 unit=ft³
